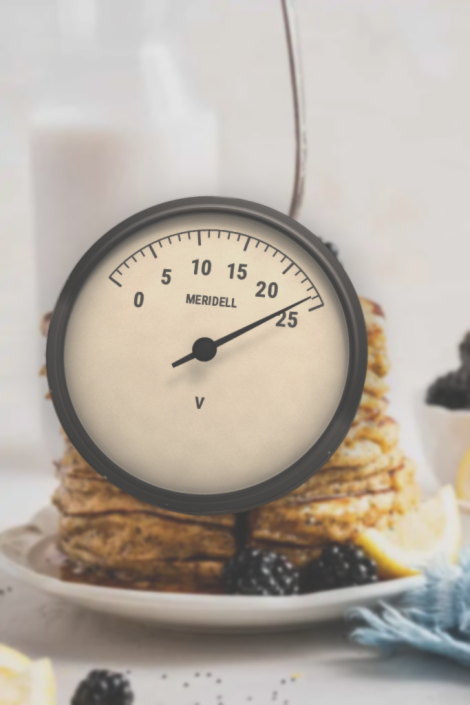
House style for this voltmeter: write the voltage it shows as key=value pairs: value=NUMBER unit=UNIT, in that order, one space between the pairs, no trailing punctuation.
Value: value=24 unit=V
